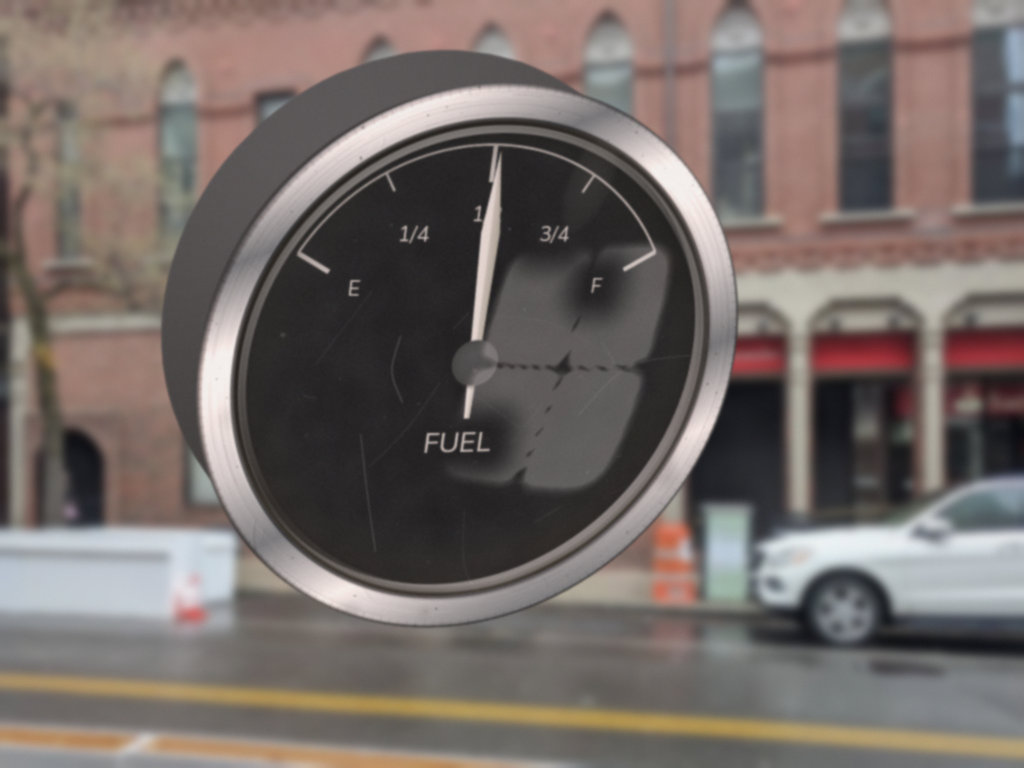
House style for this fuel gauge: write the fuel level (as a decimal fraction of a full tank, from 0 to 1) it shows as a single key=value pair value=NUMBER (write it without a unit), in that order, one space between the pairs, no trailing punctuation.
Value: value=0.5
